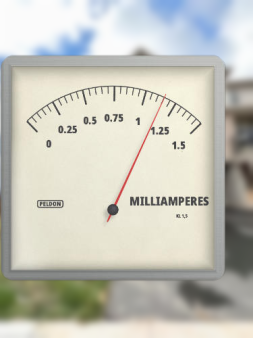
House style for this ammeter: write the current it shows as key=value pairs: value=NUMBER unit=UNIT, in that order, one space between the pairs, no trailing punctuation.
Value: value=1.15 unit=mA
